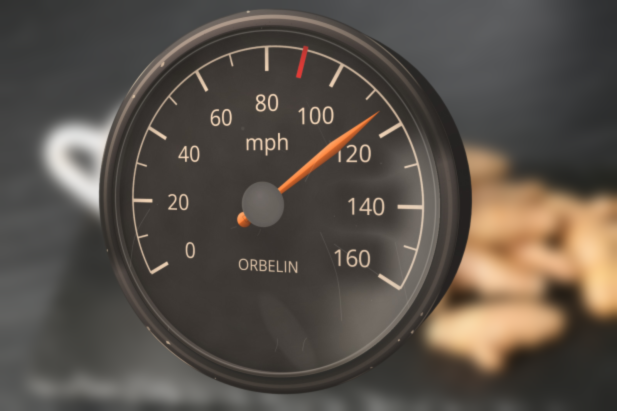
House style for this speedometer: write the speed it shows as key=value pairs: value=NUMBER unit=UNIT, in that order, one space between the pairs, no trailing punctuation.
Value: value=115 unit=mph
